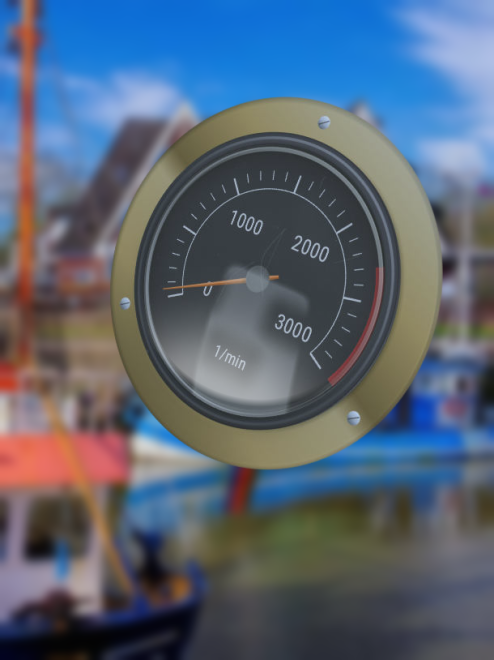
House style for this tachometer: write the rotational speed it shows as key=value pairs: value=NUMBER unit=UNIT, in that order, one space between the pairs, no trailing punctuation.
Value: value=50 unit=rpm
